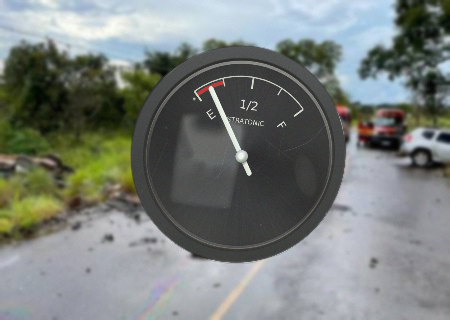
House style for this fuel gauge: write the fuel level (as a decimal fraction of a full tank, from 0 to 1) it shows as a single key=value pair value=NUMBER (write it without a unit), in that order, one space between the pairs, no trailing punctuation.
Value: value=0.125
